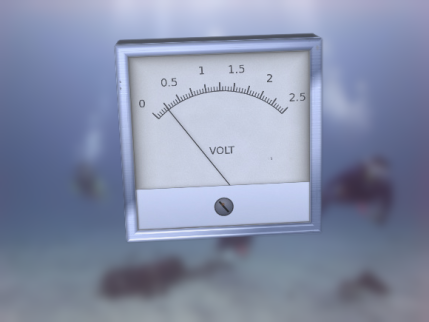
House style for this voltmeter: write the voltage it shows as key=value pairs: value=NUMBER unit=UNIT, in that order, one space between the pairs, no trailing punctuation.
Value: value=0.25 unit=V
